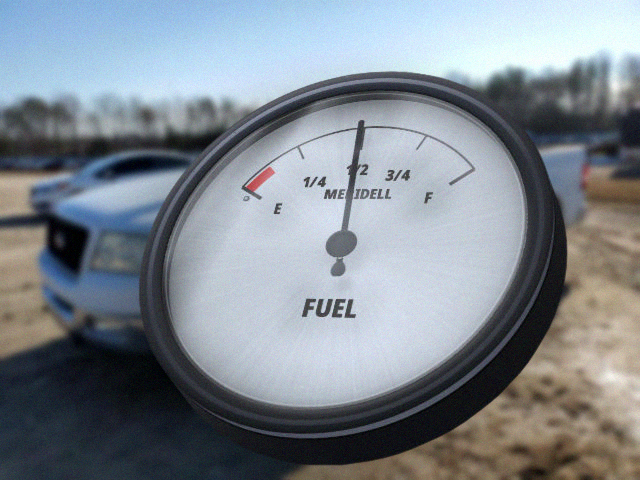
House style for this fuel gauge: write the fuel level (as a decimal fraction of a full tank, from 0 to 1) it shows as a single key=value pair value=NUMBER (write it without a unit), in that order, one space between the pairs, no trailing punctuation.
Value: value=0.5
